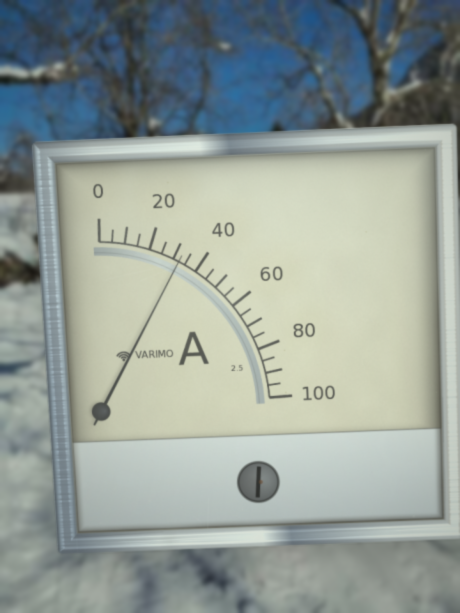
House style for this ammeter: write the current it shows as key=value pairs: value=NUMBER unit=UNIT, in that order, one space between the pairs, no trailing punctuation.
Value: value=32.5 unit=A
